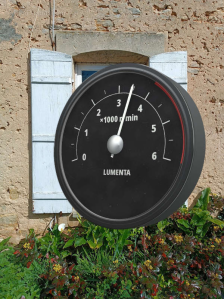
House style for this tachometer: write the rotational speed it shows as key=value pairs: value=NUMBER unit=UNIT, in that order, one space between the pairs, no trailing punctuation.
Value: value=3500 unit=rpm
